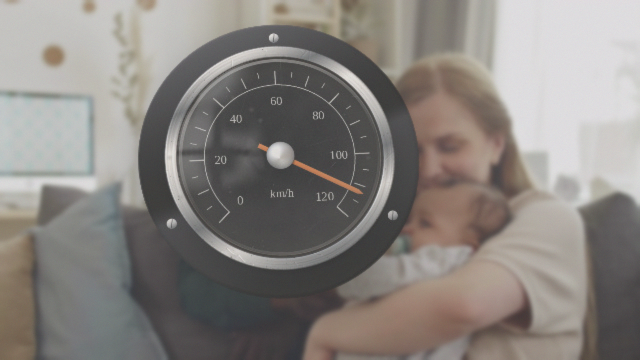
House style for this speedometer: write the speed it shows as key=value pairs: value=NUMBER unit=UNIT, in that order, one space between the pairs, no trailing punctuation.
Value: value=112.5 unit=km/h
